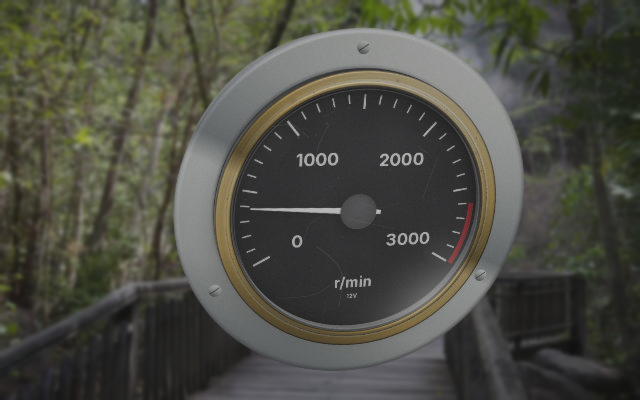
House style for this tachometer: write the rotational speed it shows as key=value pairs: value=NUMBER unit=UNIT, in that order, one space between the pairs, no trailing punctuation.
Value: value=400 unit=rpm
